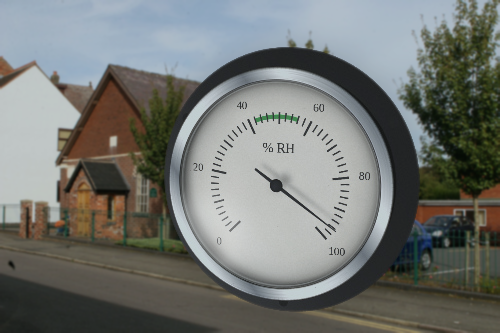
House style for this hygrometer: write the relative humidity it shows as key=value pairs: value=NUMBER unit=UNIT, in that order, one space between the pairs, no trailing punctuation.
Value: value=96 unit=%
